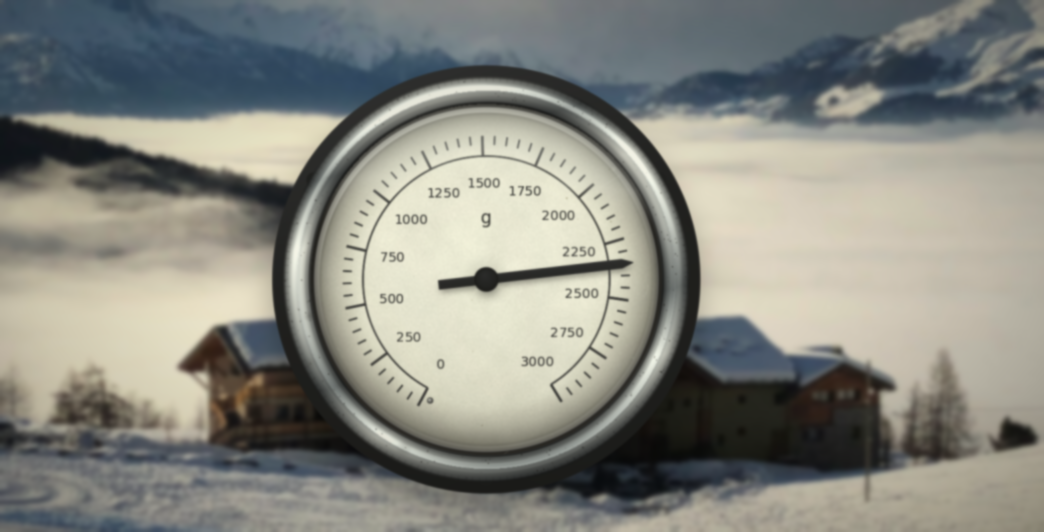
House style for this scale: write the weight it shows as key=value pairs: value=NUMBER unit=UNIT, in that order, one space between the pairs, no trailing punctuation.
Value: value=2350 unit=g
